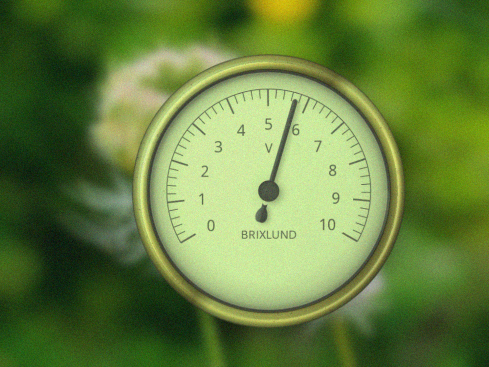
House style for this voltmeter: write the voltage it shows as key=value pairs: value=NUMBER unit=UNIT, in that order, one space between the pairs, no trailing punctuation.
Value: value=5.7 unit=V
